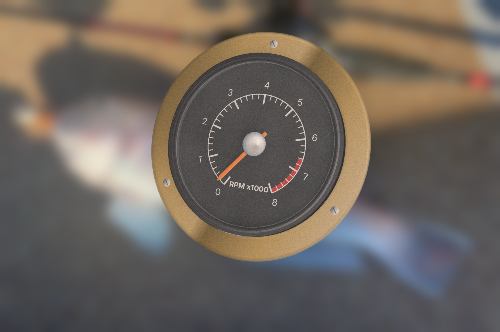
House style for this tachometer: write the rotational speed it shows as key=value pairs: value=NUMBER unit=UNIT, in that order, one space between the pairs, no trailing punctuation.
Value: value=200 unit=rpm
